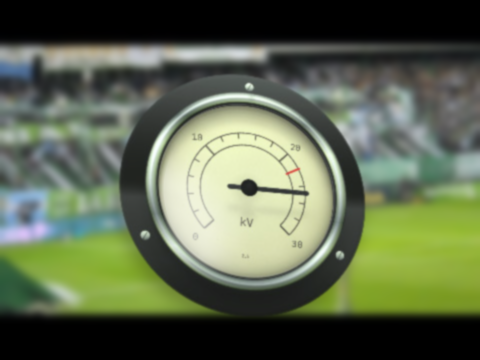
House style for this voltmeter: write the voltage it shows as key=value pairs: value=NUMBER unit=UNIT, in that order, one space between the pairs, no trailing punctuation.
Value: value=25 unit=kV
